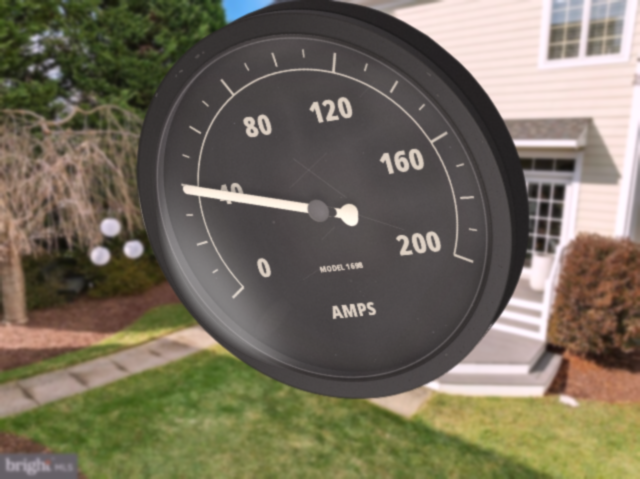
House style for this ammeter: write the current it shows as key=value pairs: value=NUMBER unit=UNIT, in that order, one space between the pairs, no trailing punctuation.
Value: value=40 unit=A
